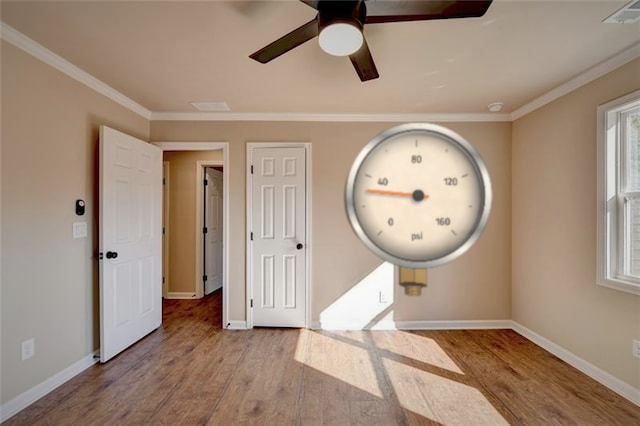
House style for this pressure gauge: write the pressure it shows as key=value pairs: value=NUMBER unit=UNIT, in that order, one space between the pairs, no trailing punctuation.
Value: value=30 unit=psi
